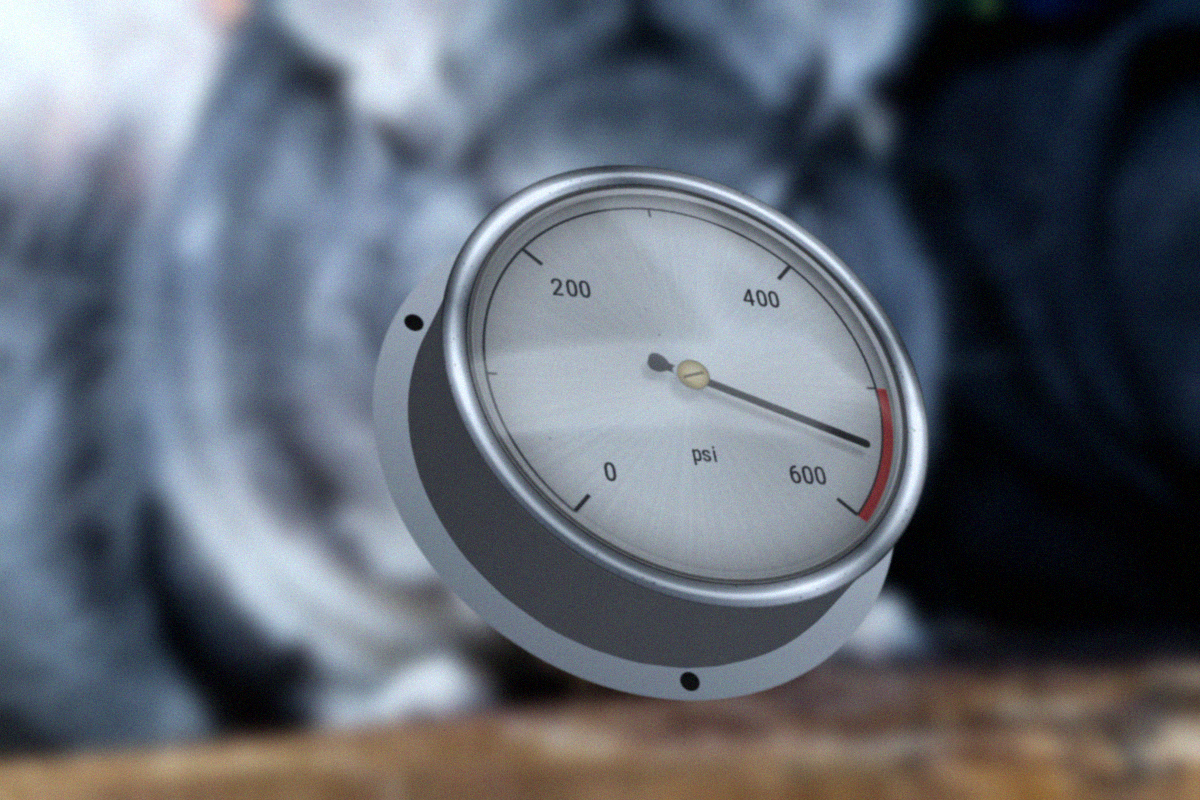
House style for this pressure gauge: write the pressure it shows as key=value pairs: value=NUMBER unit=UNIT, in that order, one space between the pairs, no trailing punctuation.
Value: value=550 unit=psi
